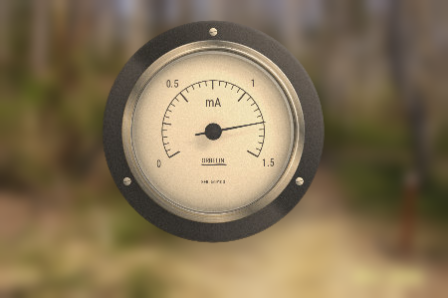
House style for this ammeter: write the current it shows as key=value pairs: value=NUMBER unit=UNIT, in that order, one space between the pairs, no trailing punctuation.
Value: value=1.25 unit=mA
